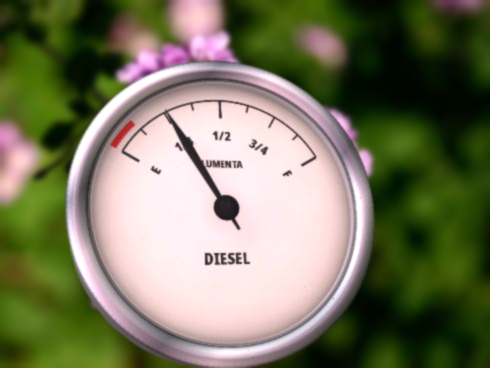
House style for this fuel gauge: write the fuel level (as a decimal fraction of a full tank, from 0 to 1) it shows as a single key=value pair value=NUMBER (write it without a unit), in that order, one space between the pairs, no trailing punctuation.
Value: value=0.25
